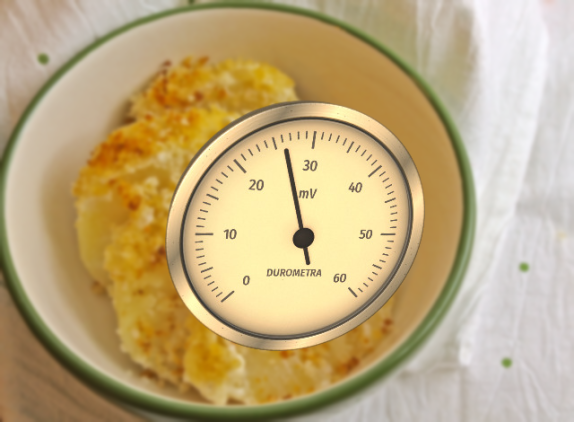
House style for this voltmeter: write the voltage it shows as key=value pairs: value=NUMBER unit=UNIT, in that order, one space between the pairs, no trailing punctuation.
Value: value=26 unit=mV
